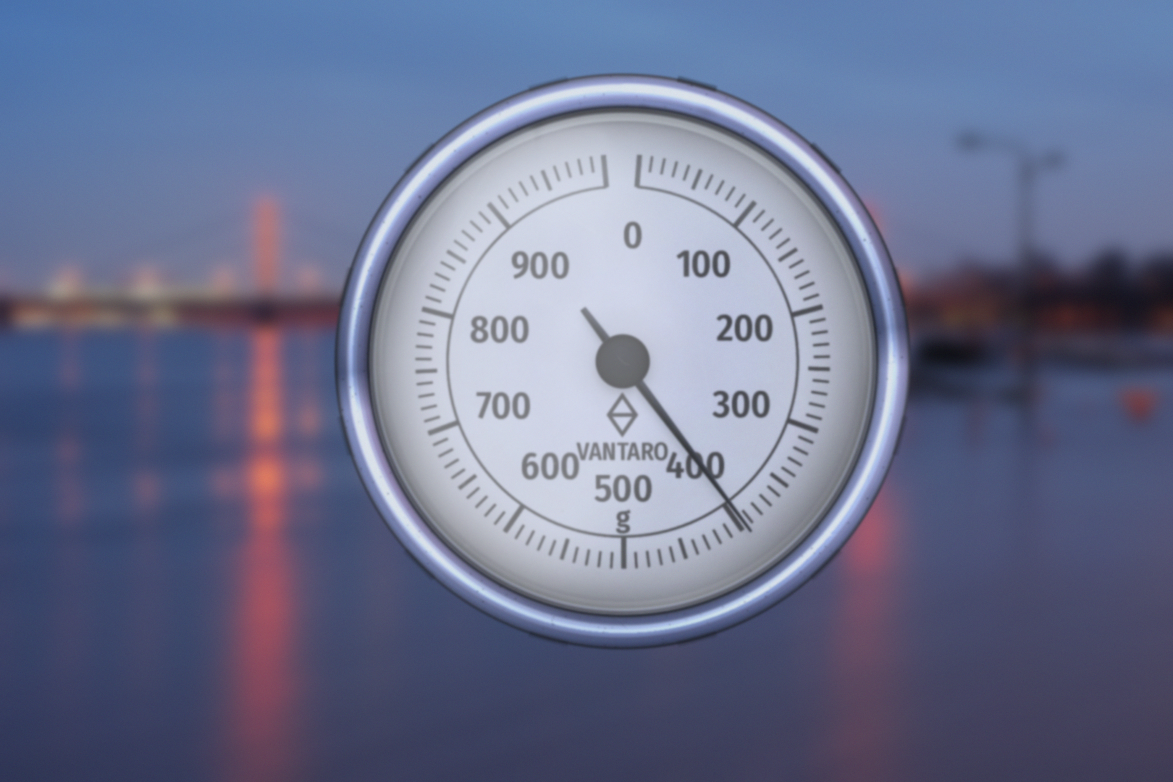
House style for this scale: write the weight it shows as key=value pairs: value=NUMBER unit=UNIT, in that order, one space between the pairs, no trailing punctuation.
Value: value=395 unit=g
